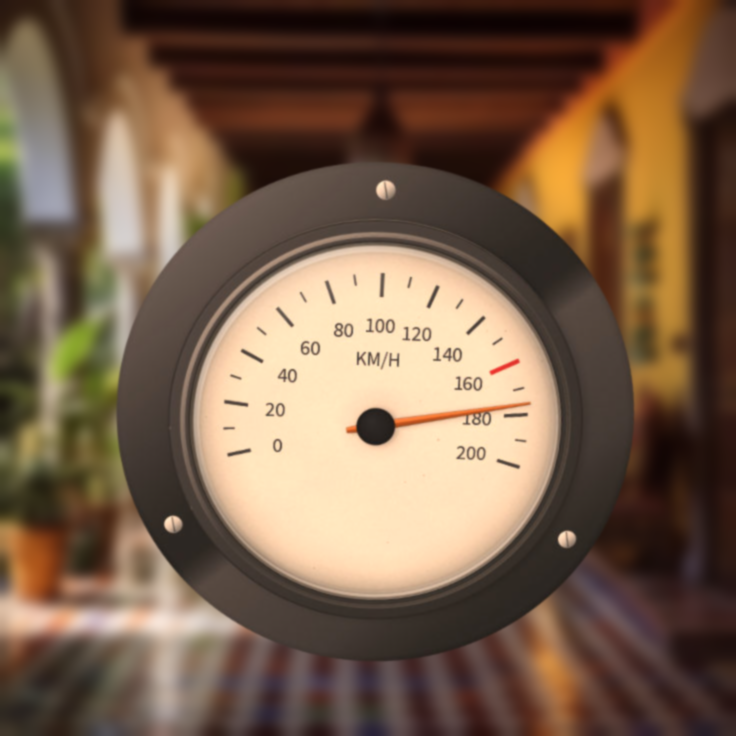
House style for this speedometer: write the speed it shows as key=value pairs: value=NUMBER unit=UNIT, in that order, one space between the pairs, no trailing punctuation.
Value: value=175 unit=km/h
